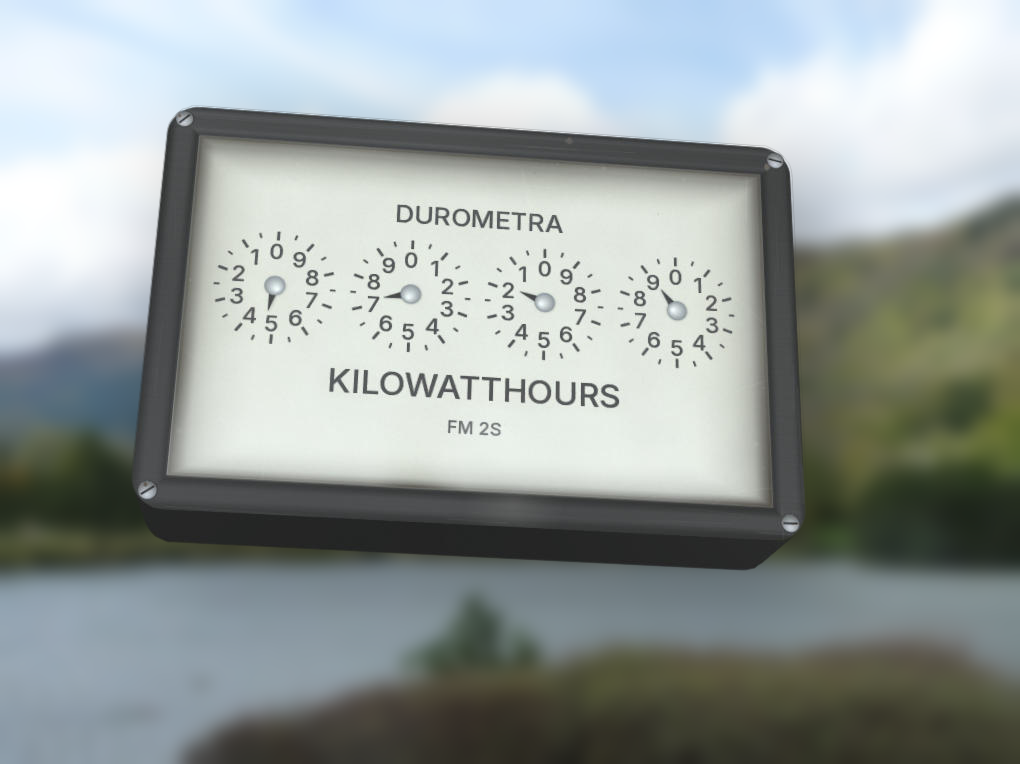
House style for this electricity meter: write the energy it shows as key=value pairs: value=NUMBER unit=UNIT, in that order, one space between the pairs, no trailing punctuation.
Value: value=4719 unit=kWh
